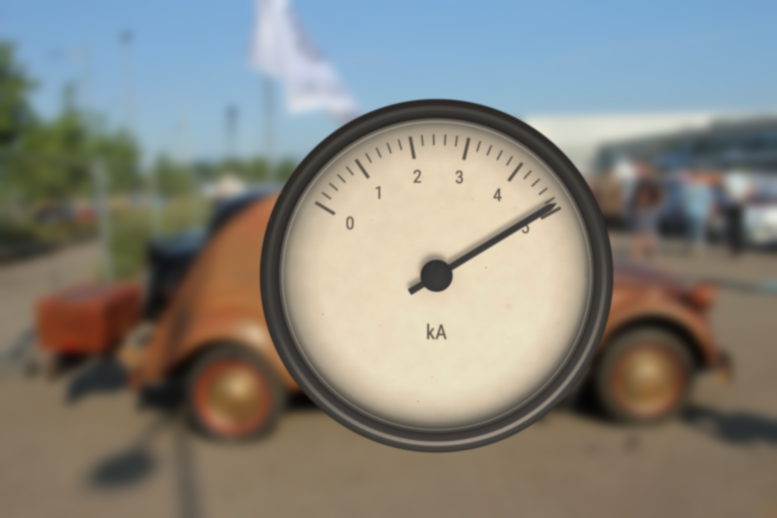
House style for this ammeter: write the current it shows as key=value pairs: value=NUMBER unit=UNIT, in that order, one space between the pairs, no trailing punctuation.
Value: value=4.9 unit=kA
